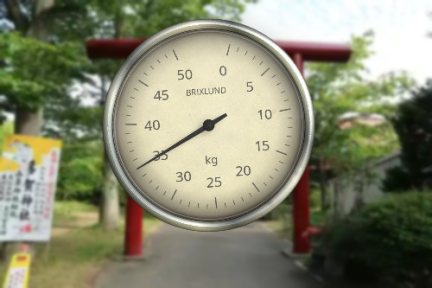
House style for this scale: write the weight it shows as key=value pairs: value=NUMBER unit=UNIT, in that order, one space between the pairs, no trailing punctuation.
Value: value=35 unit=kg
